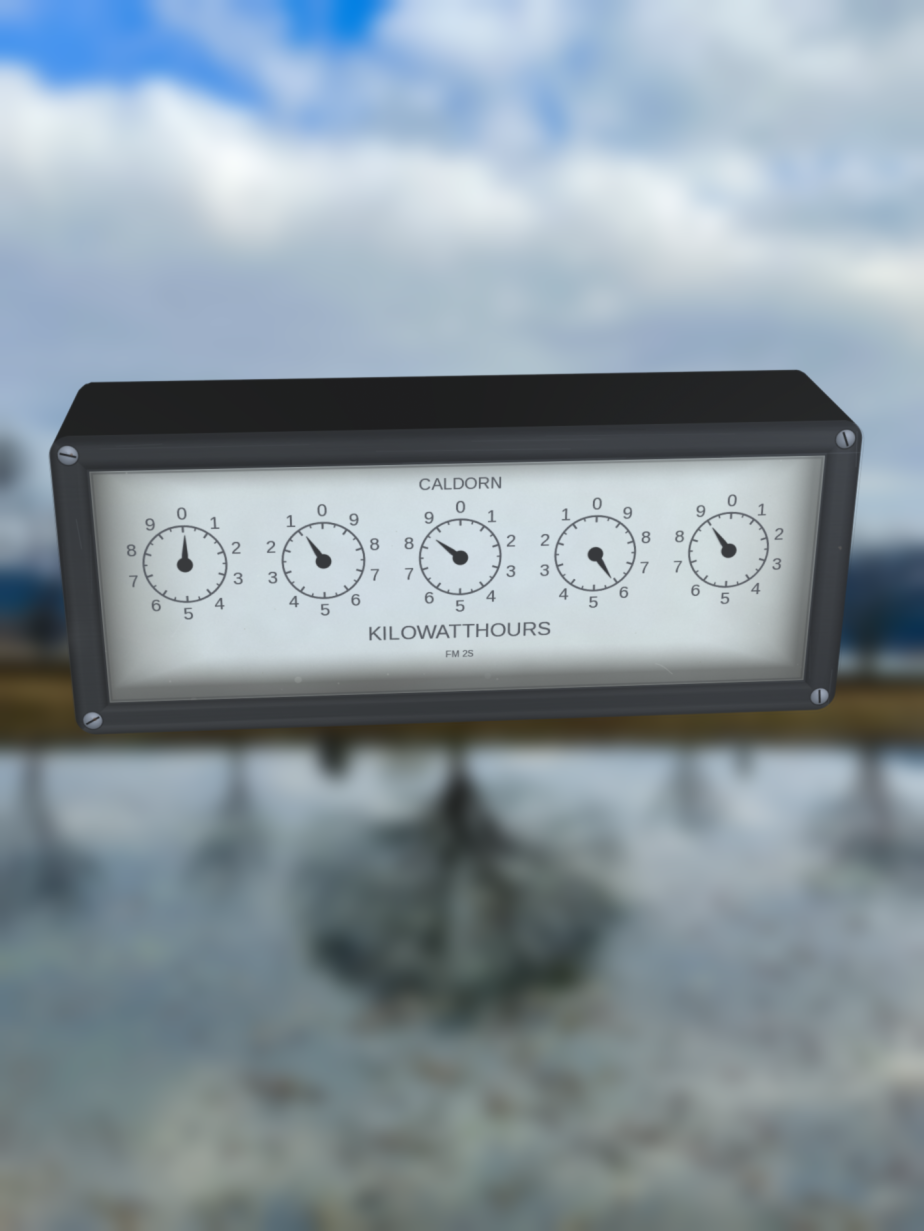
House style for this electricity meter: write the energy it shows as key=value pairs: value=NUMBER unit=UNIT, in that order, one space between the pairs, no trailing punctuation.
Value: value=859 unit=kWh
